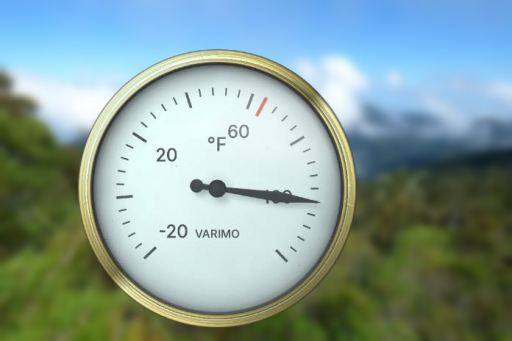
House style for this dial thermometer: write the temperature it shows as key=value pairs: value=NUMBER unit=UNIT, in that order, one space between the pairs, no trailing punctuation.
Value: value=100 unit=°F
